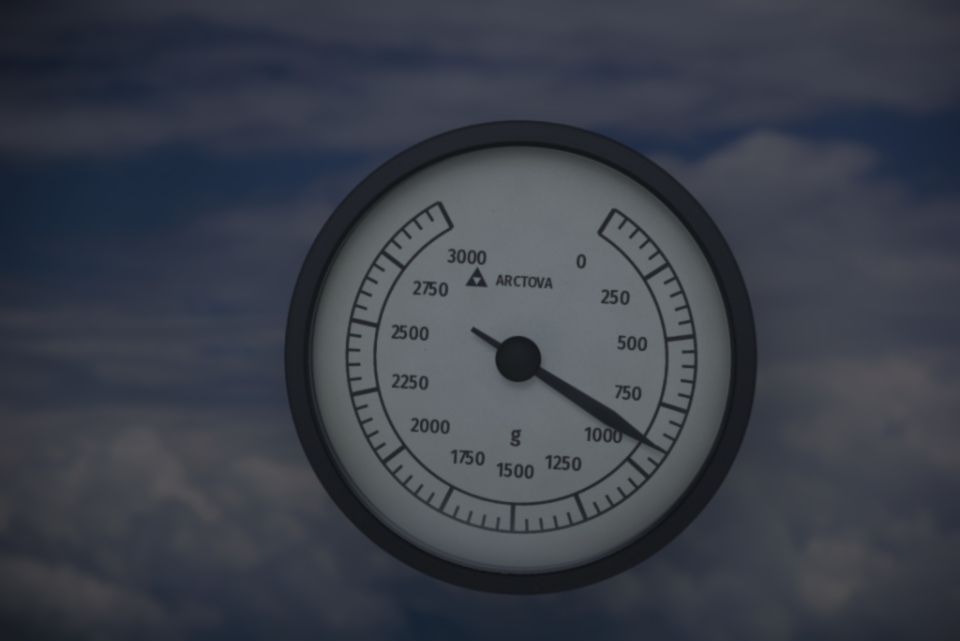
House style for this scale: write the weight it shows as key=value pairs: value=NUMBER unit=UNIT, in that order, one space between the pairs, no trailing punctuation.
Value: value=900 unit=g
